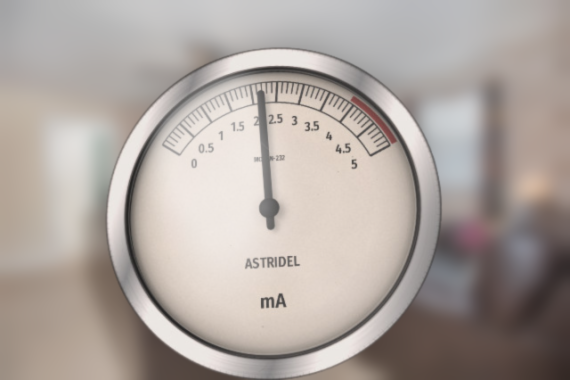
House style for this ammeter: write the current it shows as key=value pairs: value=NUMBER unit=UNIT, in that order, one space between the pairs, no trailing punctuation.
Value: value=2.2 unit=mA
